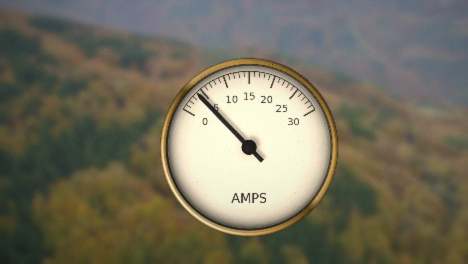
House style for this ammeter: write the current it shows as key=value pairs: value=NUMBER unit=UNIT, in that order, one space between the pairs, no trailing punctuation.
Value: value=4 unit=A
